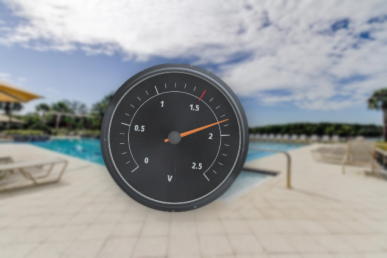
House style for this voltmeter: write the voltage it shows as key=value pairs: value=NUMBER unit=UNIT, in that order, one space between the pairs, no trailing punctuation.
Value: value=1.85 unit=V
